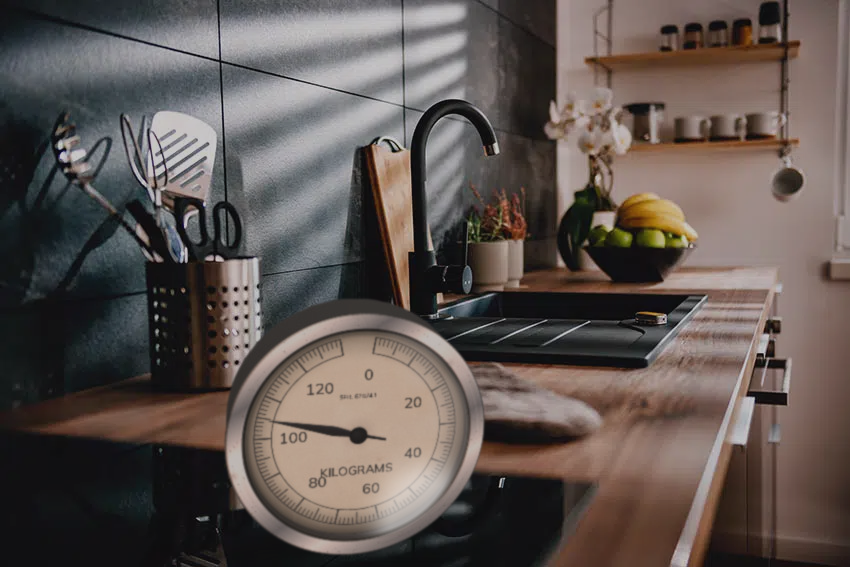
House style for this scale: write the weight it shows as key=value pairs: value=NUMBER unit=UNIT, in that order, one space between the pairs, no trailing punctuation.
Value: value=105 unit=kg
